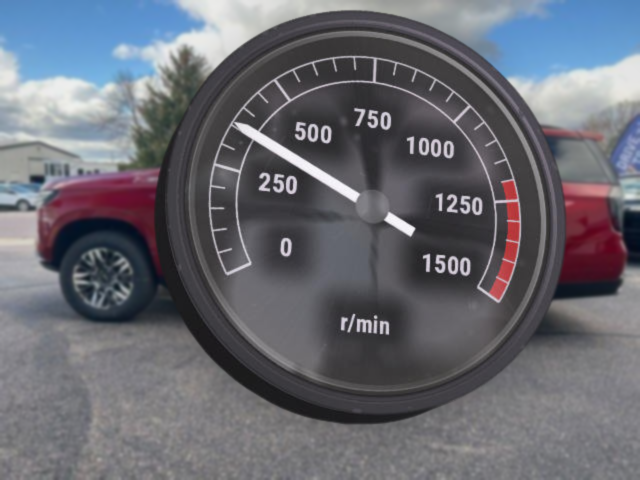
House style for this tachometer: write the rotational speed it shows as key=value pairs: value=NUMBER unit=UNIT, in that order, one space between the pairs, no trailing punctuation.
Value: value=350 unit=rpm
